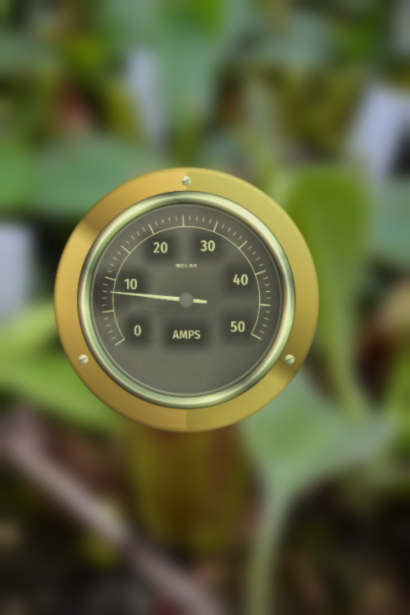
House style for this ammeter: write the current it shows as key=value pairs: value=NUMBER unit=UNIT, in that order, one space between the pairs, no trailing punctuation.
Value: value=8 unit=A
